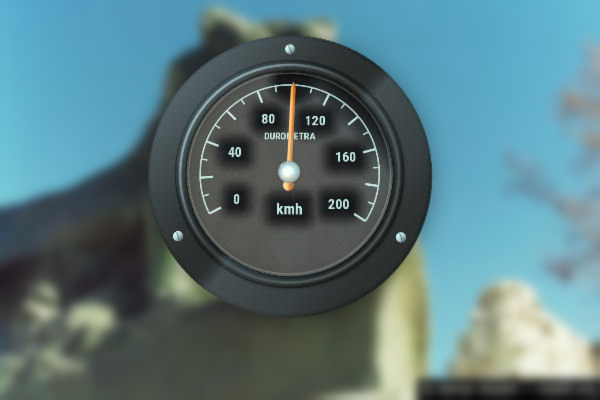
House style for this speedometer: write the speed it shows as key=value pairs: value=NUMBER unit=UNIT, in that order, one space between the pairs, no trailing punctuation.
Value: value=100 unit=km/h
